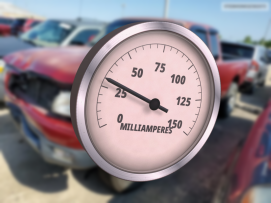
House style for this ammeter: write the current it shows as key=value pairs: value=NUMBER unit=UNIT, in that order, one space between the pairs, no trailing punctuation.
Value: value=30 unit=mA
